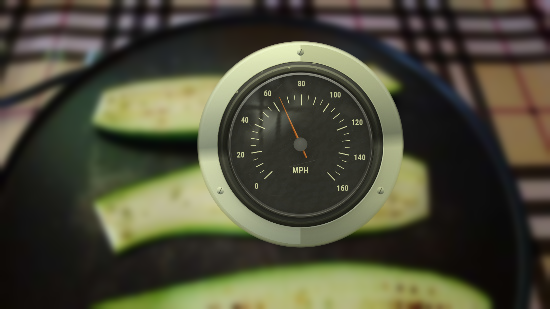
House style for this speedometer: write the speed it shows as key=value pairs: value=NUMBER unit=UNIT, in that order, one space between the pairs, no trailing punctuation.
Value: value=65 unit=mph
